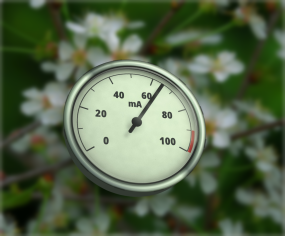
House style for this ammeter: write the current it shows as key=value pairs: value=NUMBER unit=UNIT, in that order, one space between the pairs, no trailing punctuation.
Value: value=65 unit=mA
